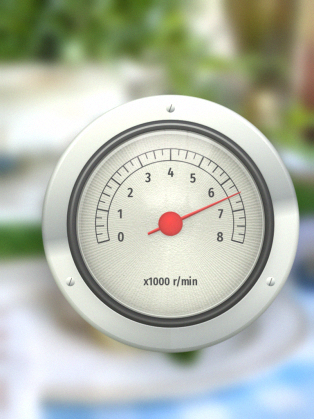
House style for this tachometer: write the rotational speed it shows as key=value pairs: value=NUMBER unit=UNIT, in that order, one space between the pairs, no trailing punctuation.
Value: value=6500 unit=rpm
